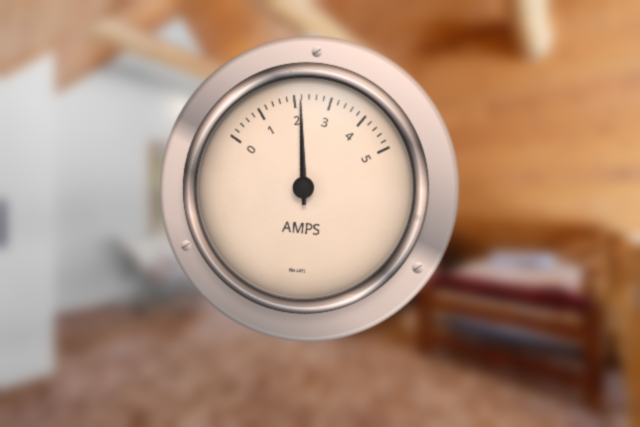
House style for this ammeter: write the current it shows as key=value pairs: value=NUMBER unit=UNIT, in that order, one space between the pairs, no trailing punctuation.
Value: value=2.2 unit=A
